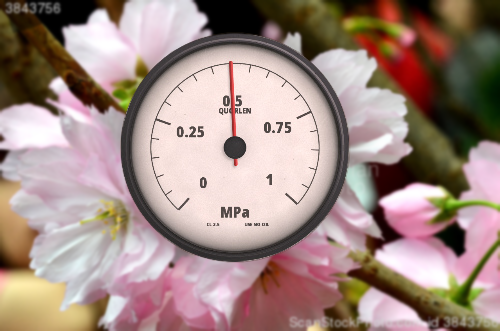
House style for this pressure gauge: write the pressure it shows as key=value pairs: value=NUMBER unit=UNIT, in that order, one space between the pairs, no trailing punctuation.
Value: value=0.5 unit=MPa
